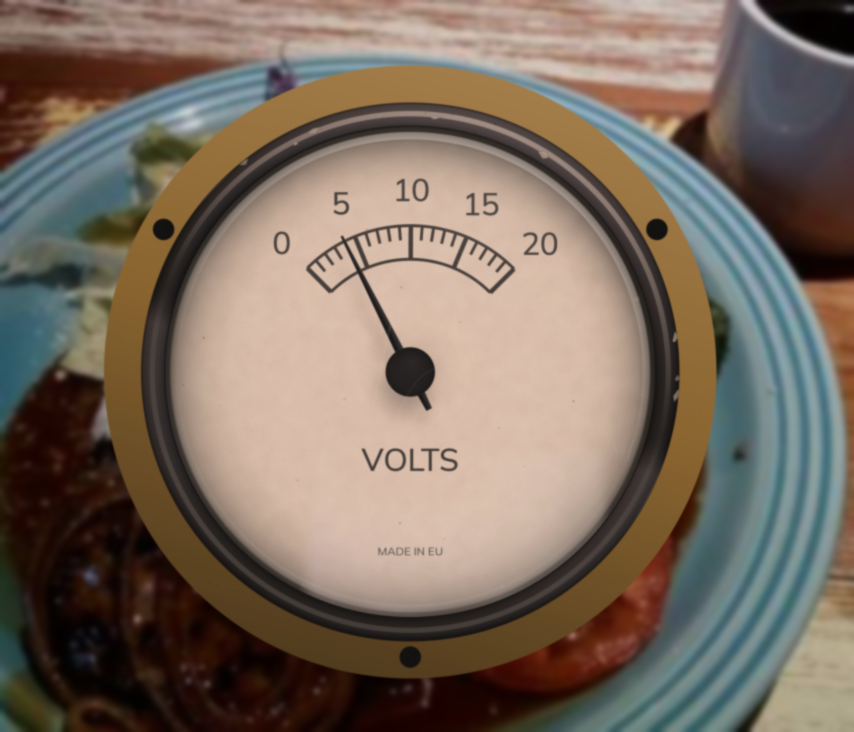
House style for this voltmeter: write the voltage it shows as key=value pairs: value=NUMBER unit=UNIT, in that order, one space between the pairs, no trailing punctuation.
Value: value=4 unit=V
